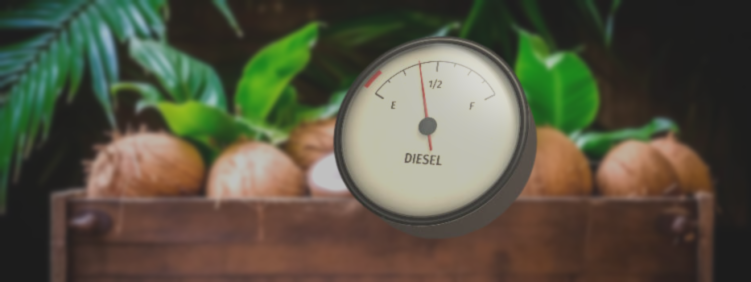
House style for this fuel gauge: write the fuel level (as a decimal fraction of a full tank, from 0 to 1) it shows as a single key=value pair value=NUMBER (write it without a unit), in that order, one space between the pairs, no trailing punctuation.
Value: value=0.375
